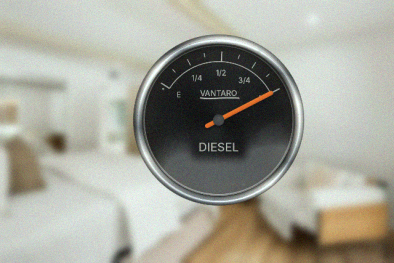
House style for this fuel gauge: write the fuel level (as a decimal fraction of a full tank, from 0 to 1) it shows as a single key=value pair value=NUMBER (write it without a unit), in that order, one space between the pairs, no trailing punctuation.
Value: value=1
